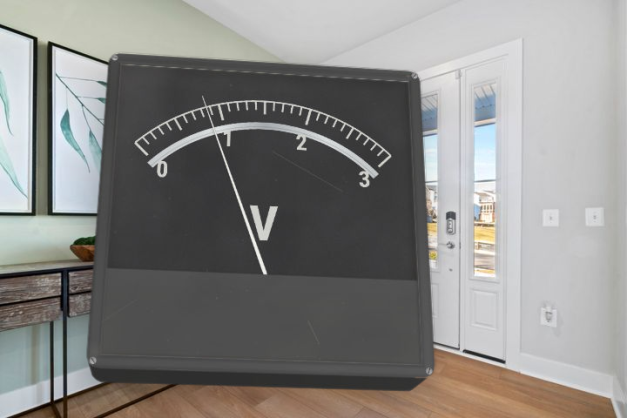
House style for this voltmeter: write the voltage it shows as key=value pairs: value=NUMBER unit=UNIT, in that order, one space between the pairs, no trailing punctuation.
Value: value=0.85 unit=V
